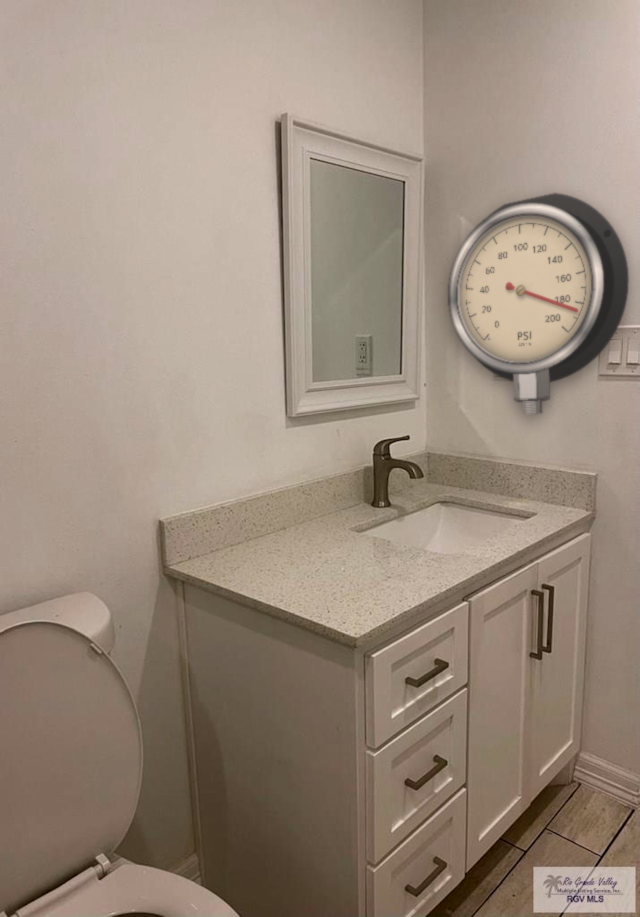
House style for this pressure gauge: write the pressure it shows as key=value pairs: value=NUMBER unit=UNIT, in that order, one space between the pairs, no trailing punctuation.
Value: value=185 unit=psi
